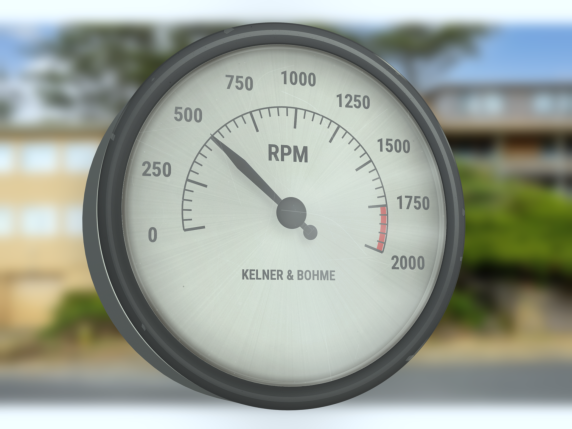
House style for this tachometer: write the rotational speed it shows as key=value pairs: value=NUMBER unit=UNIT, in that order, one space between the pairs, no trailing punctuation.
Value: value=500 unit=rpm
